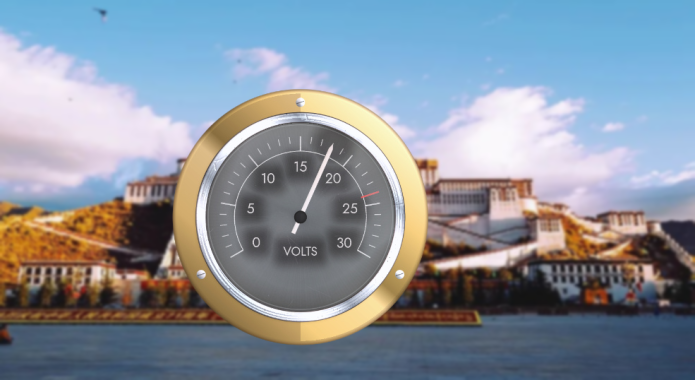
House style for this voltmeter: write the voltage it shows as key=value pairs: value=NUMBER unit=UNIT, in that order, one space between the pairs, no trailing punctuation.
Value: value=18 unit=V
